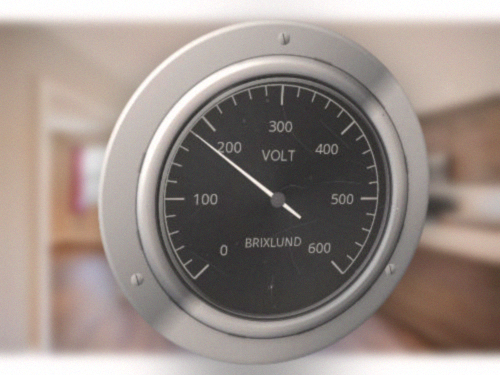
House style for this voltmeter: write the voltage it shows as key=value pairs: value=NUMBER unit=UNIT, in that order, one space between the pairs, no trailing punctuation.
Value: value=180 unit=V
